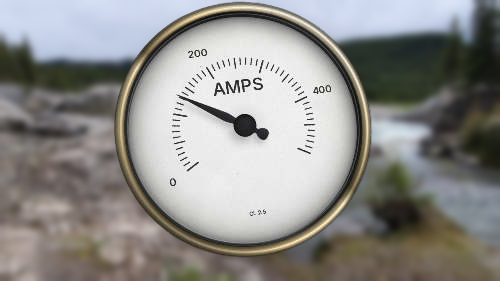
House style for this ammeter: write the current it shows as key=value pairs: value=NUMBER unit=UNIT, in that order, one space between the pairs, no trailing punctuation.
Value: value=130 unit=A
